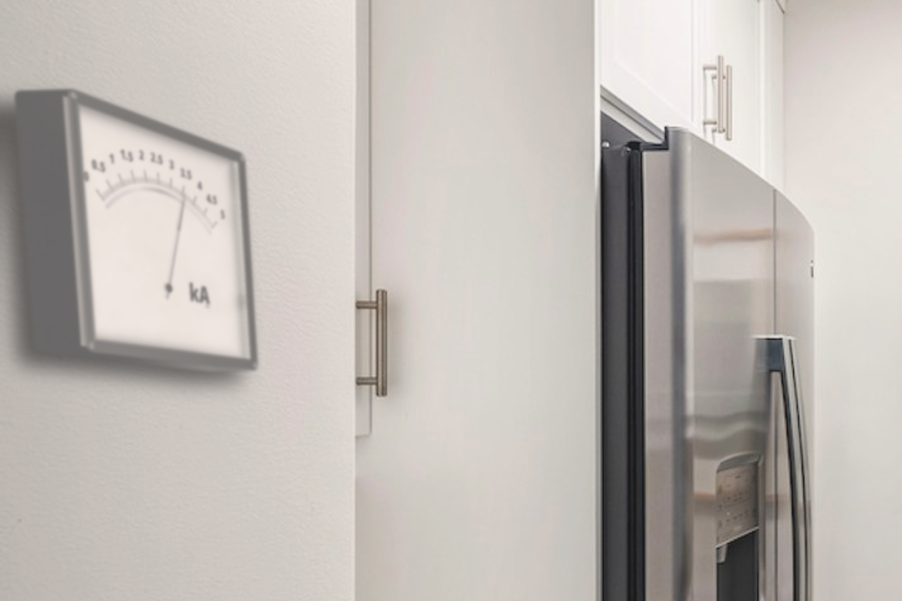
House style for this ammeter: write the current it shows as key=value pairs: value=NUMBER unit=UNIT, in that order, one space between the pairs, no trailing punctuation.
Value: value=3.5 unit=kA
